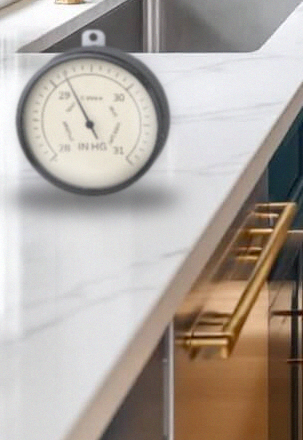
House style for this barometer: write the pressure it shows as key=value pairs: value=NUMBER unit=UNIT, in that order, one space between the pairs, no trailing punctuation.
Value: value=29.2 unit=inHg
